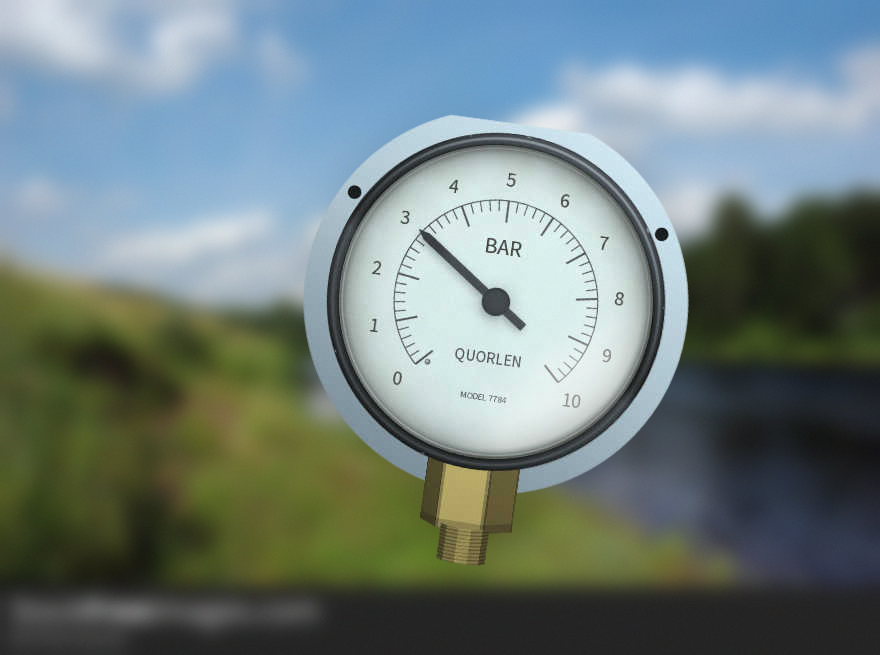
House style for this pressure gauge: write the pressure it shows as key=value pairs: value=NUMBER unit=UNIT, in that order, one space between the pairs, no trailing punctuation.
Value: value=3 unit=bar
